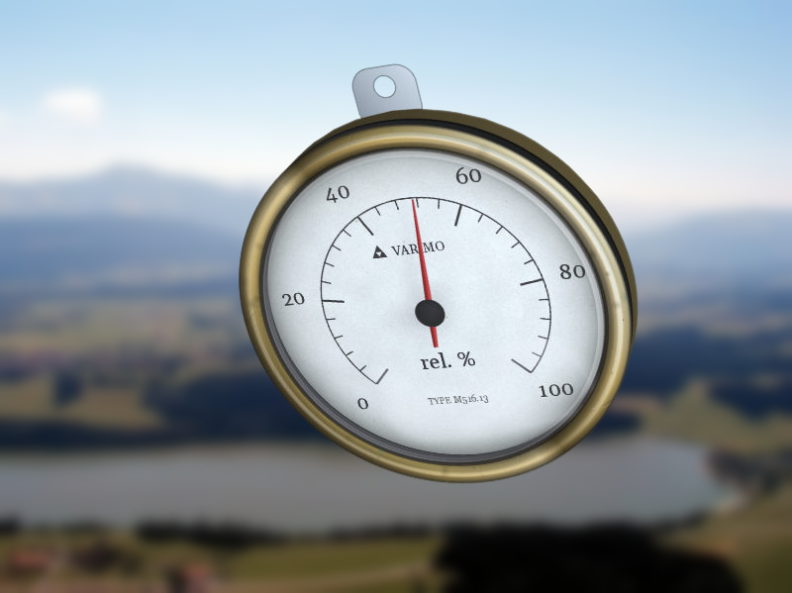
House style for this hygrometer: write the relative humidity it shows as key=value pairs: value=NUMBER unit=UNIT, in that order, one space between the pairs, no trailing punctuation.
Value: value=52 unit=%
